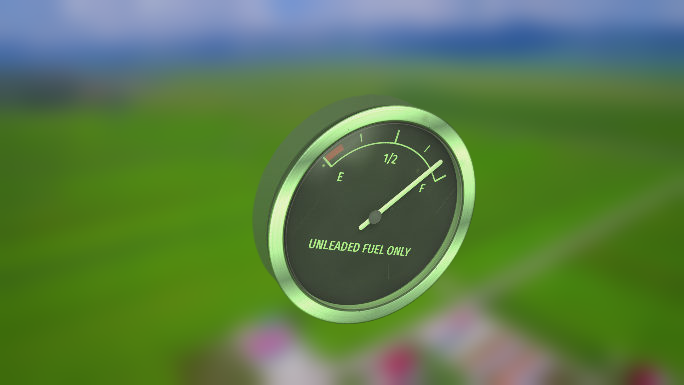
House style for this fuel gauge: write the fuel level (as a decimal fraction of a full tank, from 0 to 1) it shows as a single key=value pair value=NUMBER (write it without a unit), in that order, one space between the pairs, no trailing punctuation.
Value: value=0.875
